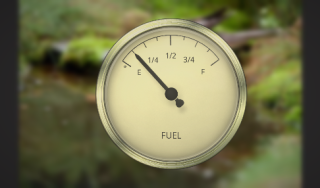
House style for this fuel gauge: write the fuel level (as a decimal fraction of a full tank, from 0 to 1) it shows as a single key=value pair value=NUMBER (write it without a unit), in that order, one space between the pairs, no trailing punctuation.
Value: value=0.125
